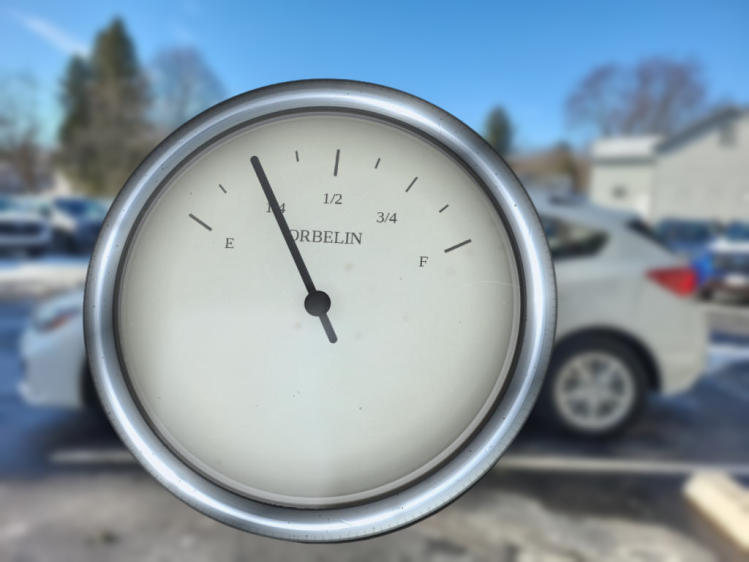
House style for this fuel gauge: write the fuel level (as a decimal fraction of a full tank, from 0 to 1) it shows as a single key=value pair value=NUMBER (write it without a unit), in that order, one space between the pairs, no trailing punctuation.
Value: value=0.25
